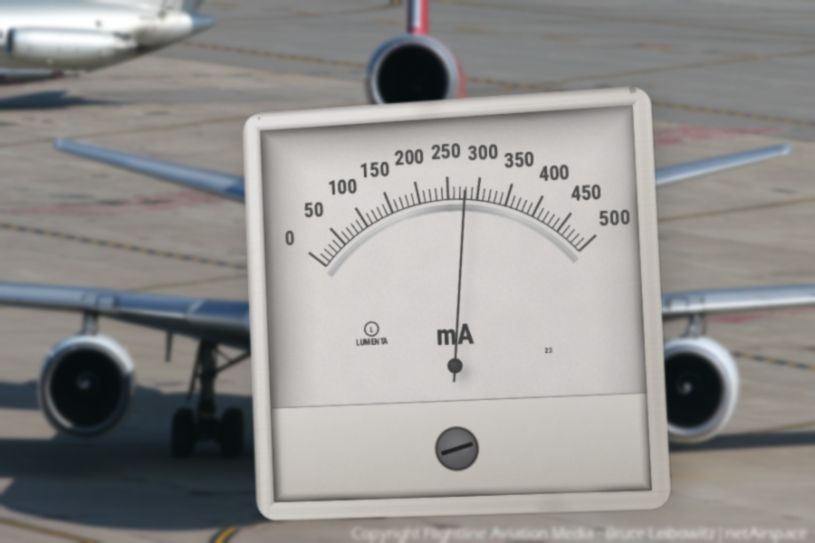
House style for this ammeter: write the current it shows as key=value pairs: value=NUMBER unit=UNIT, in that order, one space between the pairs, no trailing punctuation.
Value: value=280 unit=mA
